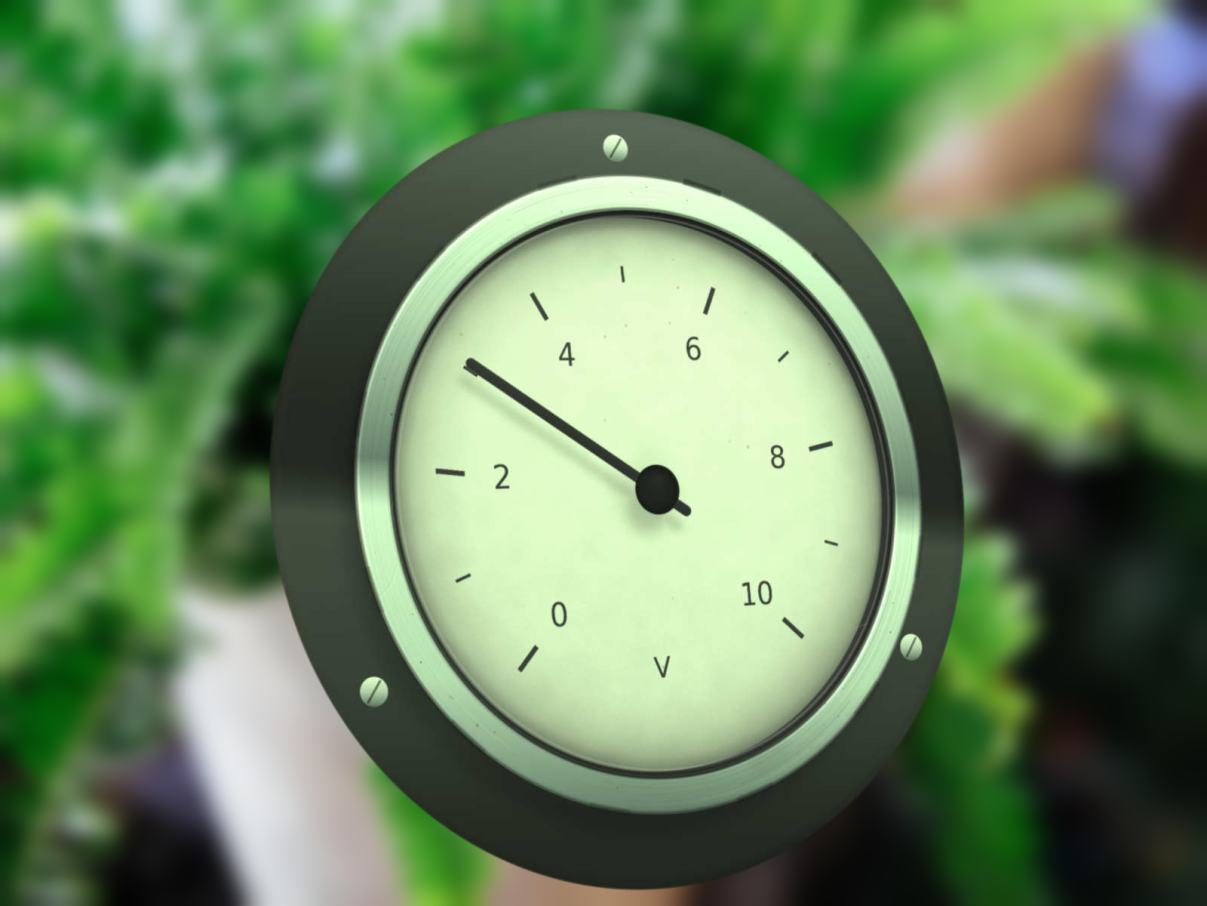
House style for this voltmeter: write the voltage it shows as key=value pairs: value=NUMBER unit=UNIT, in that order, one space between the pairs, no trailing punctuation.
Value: value=3 unit=V
